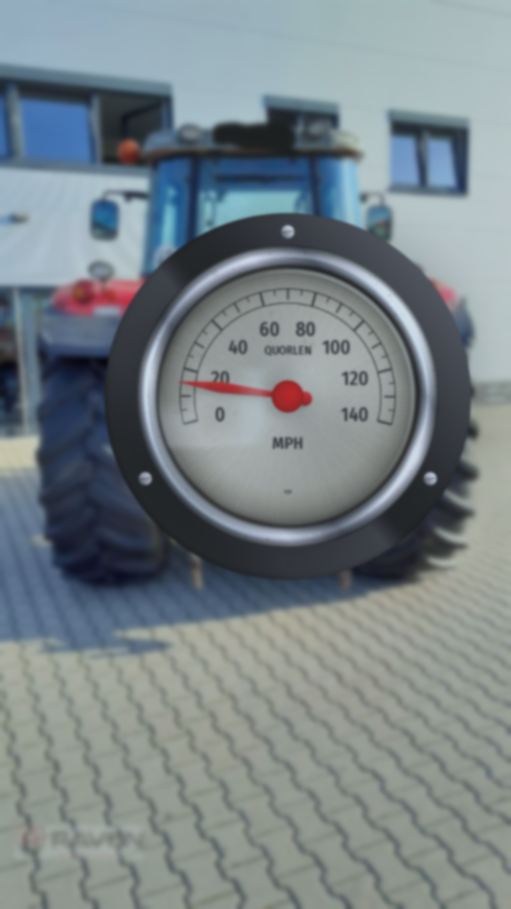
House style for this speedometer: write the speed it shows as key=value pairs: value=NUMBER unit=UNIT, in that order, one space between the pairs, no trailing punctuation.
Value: value=15 unit=mph
